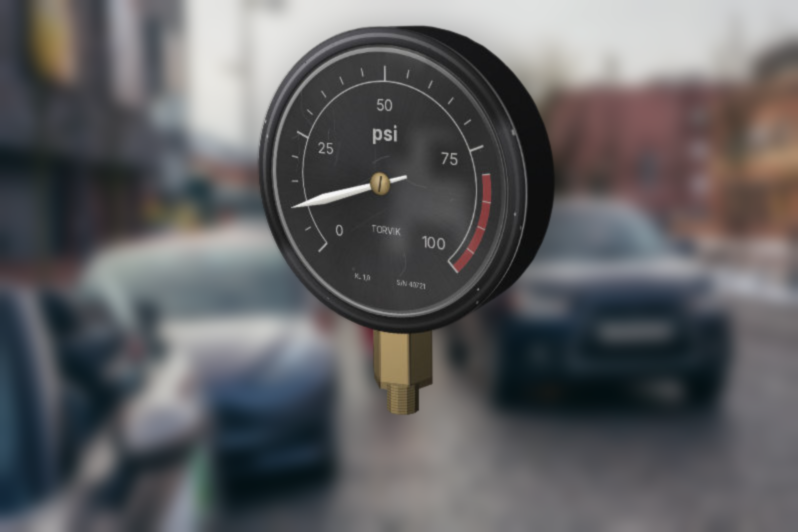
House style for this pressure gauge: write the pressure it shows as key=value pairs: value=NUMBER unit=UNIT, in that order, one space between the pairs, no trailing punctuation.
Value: value=10 unit=psi
